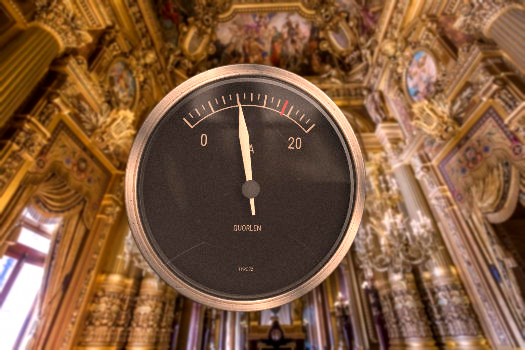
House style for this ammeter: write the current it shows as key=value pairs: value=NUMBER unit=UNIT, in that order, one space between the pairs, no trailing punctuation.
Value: value=8 unit=A
